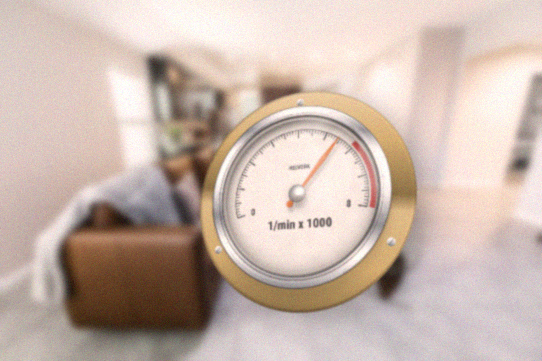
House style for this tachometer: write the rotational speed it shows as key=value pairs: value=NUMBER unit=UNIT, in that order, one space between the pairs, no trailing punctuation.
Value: value=5500 unit=rpm
